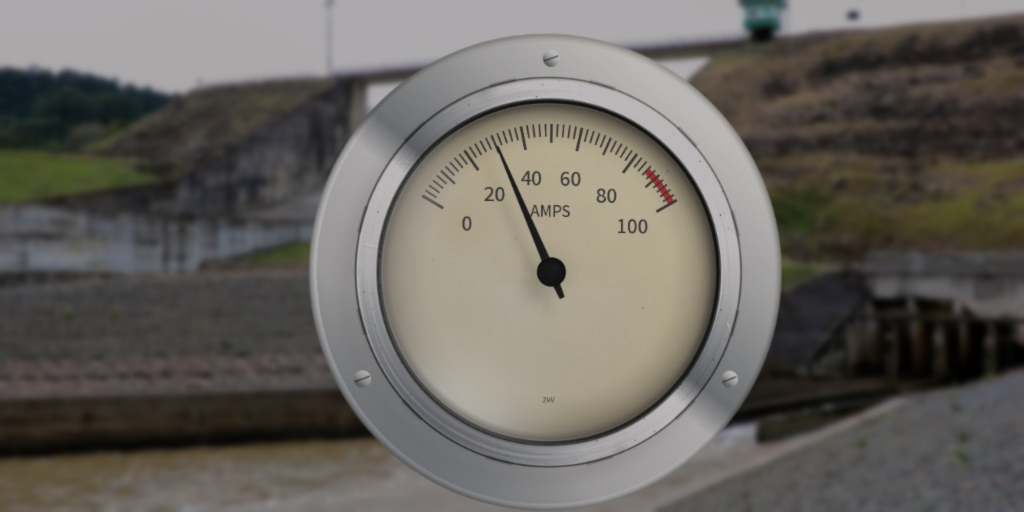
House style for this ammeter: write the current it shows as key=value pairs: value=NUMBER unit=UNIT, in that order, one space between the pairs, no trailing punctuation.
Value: value=30 unit=A
